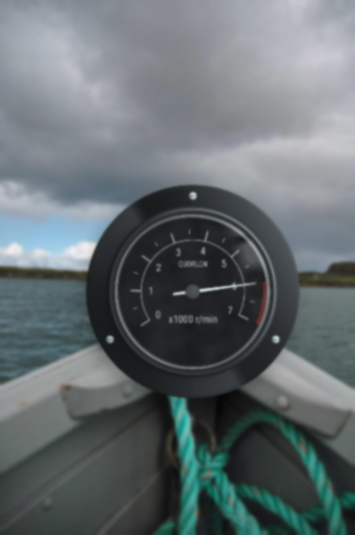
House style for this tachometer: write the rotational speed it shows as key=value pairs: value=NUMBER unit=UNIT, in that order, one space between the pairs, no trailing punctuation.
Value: value=6000 unit=rpm
